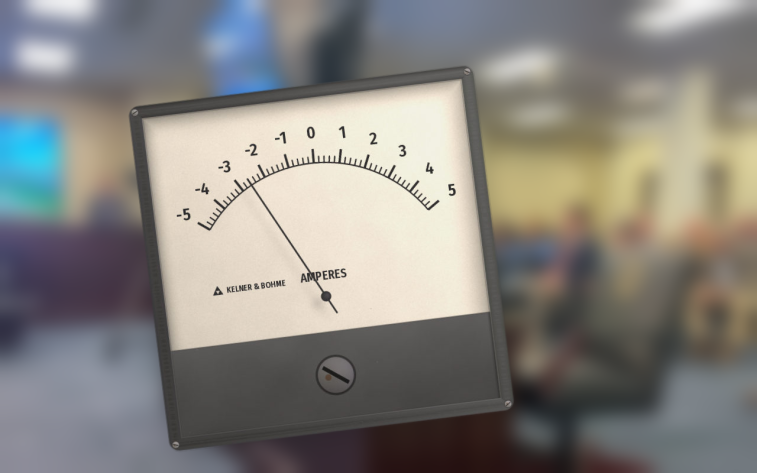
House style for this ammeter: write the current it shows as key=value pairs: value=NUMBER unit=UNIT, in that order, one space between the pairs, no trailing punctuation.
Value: value=-2.6 unit=A
